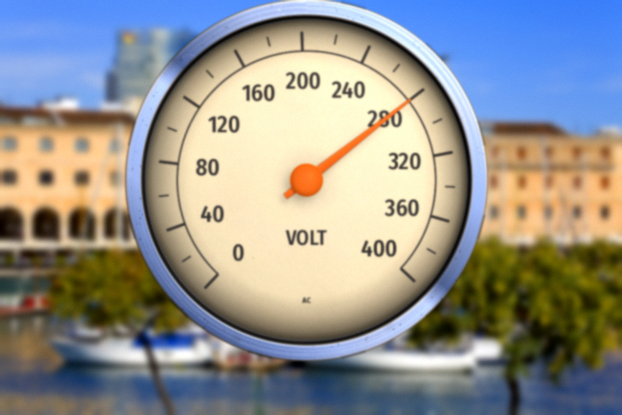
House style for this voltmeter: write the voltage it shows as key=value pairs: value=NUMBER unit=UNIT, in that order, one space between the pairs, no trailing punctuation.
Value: value=280 unit=V
